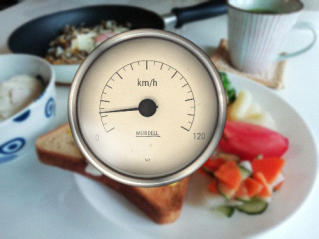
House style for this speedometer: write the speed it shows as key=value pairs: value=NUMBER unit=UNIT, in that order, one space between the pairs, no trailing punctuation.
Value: value=12.5 unit=km/h
